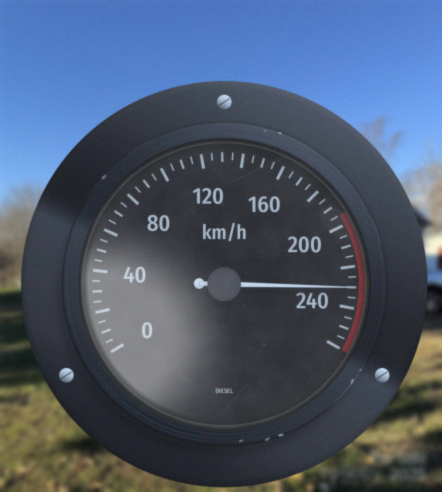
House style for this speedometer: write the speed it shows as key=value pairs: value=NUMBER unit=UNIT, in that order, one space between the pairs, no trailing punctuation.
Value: value=230 unit=km/h
